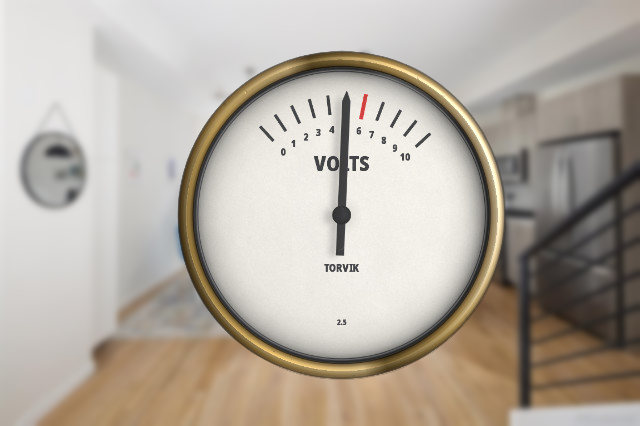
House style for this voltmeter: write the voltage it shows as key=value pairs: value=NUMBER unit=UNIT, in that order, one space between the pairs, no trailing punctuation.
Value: value=5 unit=V
